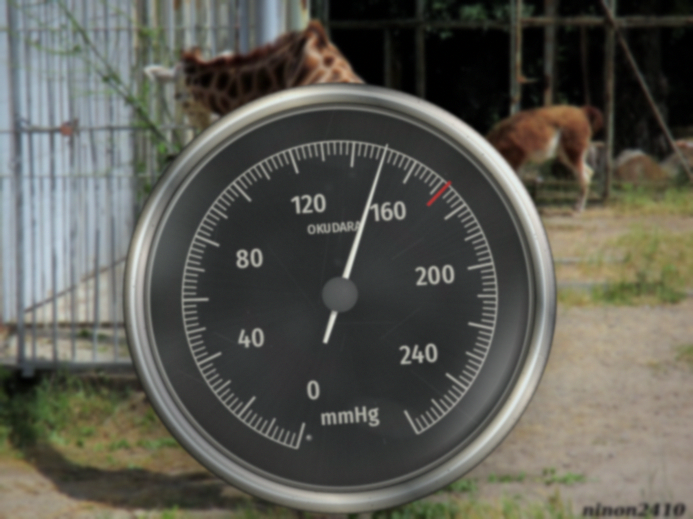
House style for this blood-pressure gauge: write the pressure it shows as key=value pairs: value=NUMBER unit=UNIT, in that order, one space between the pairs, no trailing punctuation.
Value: value=150 unit=mmHg
